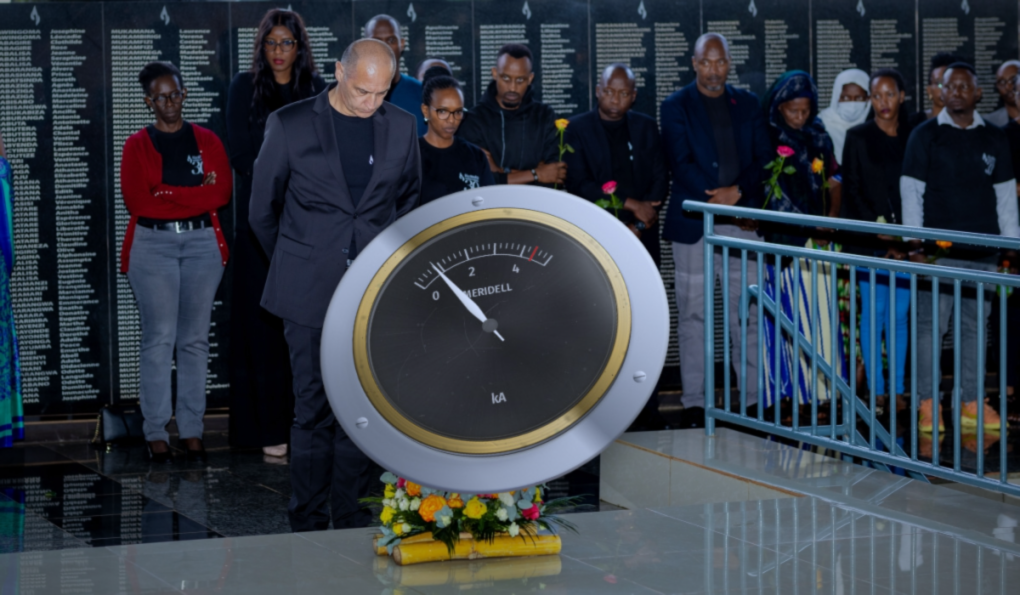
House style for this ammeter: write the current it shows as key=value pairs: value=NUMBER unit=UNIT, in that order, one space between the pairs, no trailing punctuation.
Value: value=0.8 unit=kA
